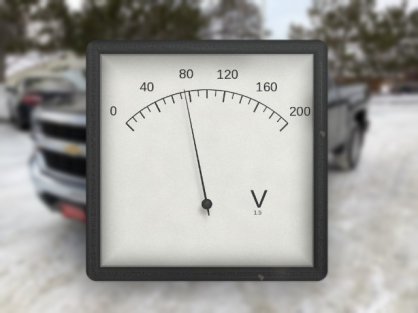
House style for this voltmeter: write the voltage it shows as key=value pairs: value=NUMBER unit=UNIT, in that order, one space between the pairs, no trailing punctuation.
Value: value=75 unit=V
